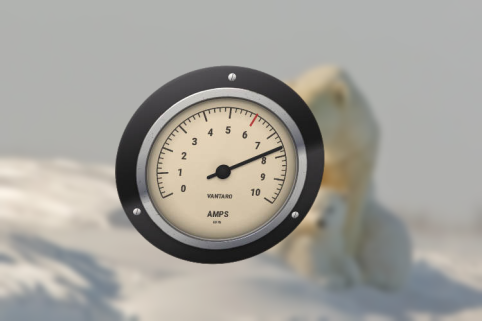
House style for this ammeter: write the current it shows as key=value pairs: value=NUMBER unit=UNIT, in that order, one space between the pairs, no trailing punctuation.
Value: value=7.6 unit=A
